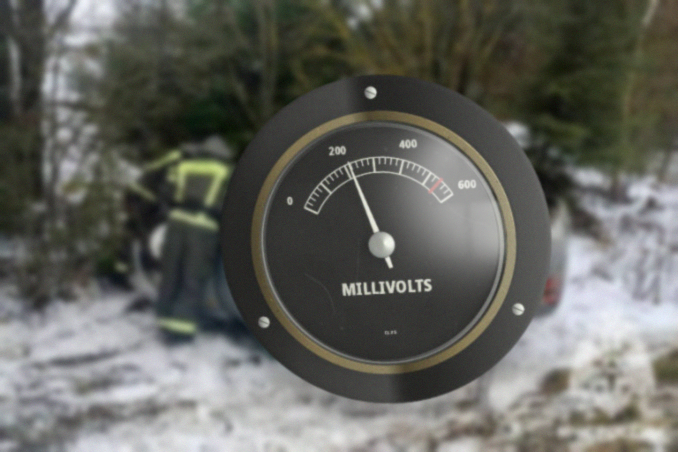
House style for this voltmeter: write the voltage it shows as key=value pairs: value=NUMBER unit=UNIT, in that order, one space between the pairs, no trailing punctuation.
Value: value=220 unit=mV
